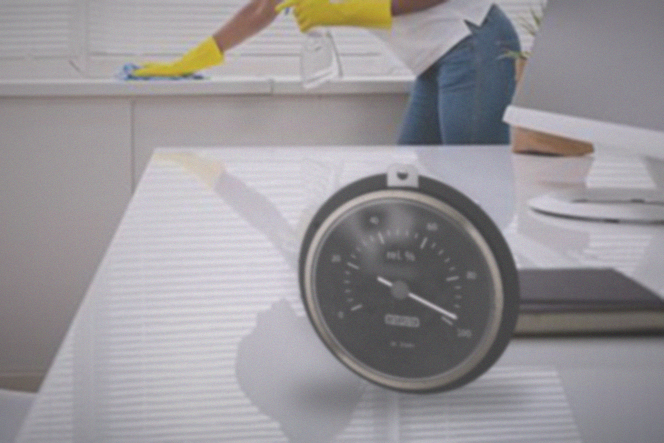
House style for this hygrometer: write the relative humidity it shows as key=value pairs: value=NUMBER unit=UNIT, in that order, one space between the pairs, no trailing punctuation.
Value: value=96 unit=%
